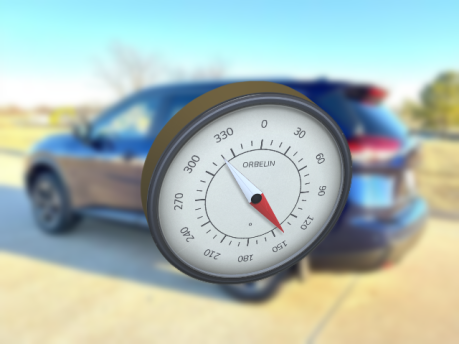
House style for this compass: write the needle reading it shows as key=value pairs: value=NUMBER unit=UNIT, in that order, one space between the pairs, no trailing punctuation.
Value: value=140 unit=°
